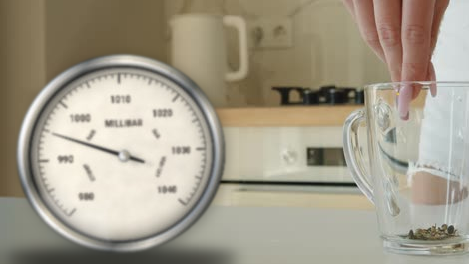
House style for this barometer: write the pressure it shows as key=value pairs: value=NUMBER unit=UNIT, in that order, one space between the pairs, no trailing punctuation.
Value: value=995 unit=mbar
